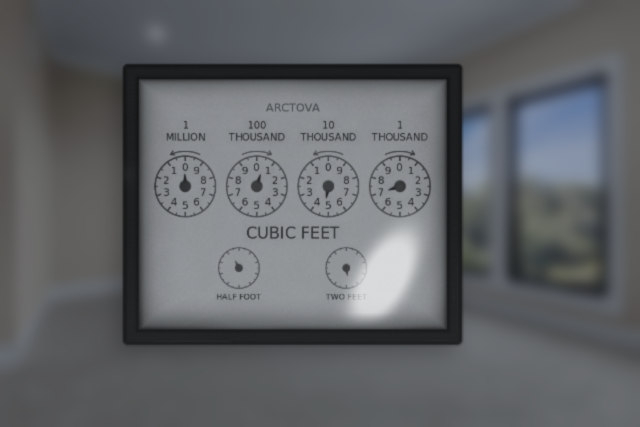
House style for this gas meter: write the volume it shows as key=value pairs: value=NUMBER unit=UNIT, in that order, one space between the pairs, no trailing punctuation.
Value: value=4700 unit=ft³
